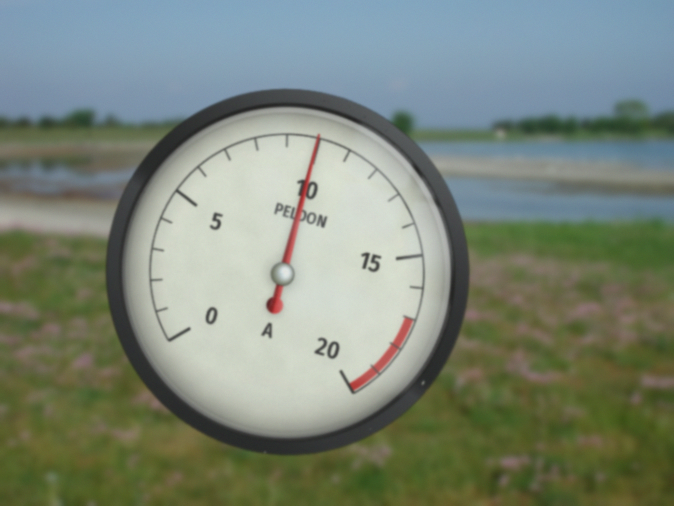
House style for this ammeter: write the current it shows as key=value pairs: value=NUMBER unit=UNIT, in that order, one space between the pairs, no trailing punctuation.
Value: value=10 unit=A
